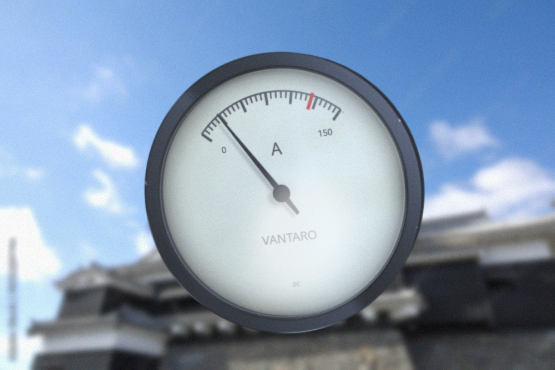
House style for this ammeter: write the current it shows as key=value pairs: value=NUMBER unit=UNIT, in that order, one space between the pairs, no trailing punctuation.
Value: value=25 unit=A
